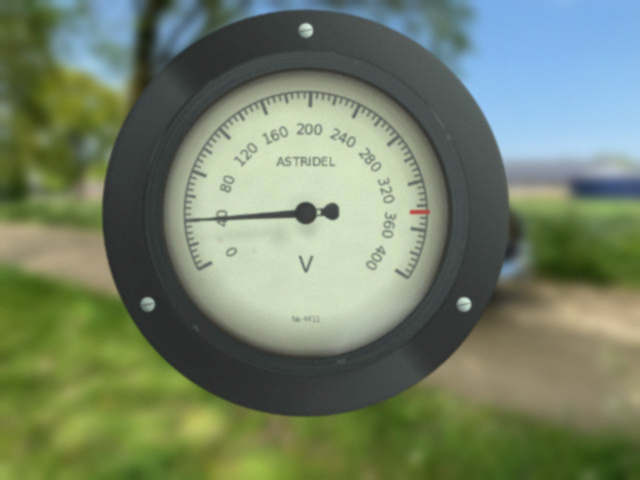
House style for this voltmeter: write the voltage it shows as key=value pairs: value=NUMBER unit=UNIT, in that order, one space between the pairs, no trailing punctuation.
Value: value=40 unit=V
